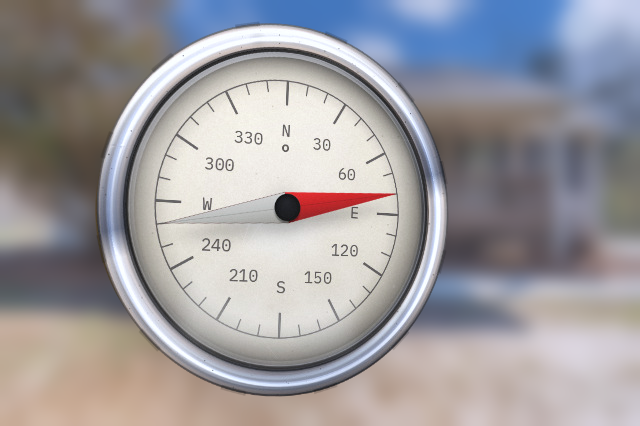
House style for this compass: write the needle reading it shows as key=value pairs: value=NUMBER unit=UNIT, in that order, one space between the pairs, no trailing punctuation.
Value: value=80 unit=°
